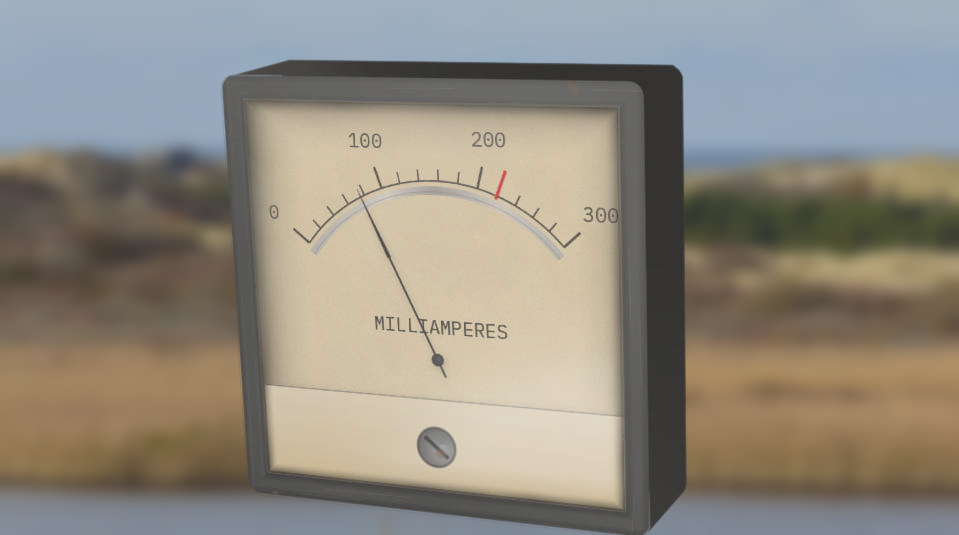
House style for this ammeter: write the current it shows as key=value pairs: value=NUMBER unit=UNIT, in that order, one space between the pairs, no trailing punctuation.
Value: value=80 unit=mA
